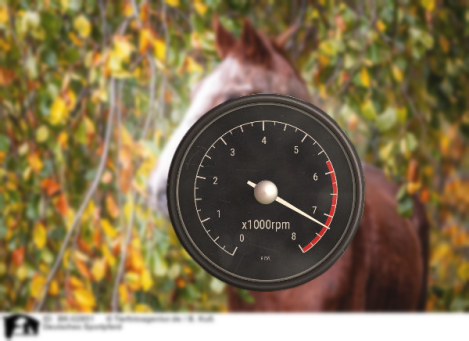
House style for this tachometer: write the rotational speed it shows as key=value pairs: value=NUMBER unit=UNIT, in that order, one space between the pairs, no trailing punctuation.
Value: value=7250 unit=rpm
